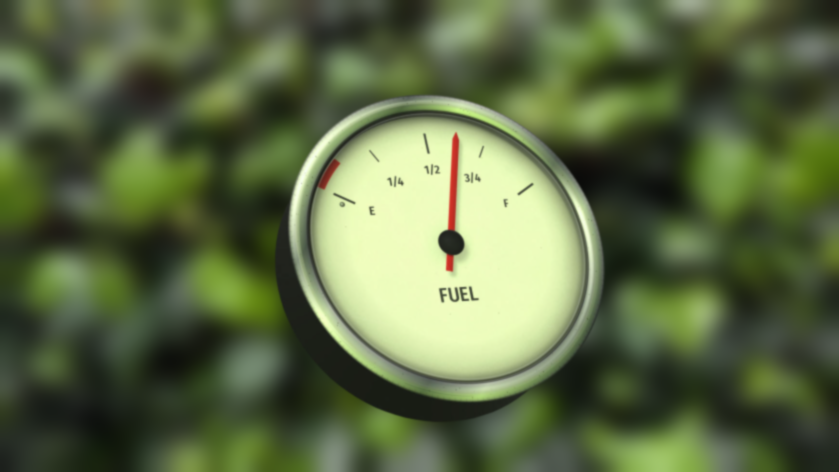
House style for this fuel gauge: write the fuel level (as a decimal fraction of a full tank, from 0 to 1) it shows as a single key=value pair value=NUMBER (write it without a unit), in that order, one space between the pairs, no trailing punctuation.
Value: value=0.625
